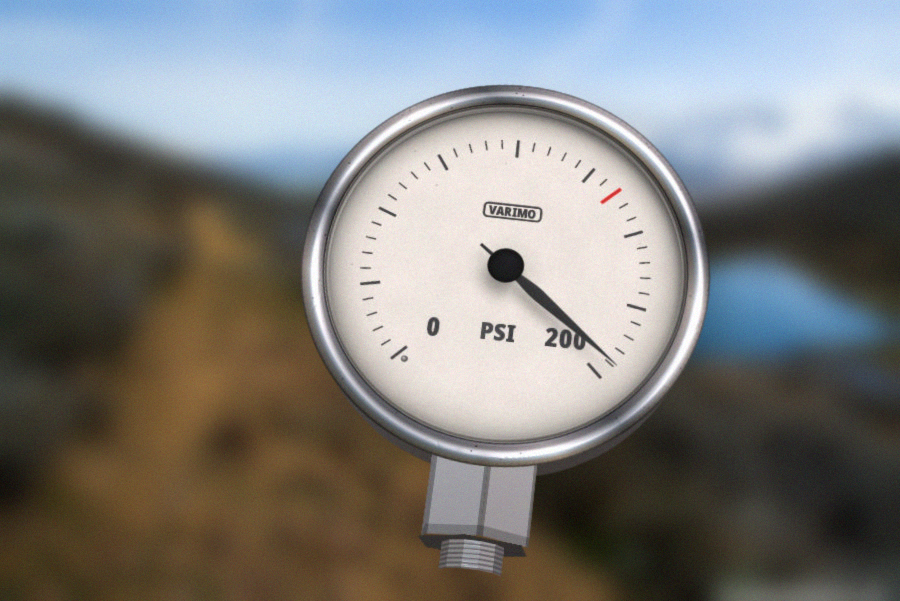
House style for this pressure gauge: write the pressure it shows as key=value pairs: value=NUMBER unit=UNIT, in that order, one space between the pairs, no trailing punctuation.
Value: value=195 unit=psi
